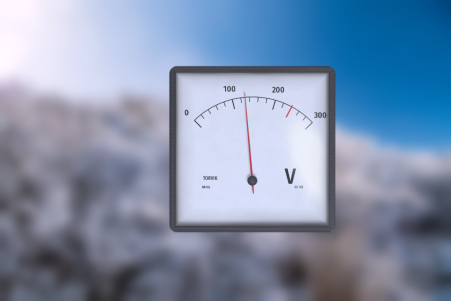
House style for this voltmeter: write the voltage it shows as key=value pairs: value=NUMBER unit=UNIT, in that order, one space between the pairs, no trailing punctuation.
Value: value=130 unit=V
